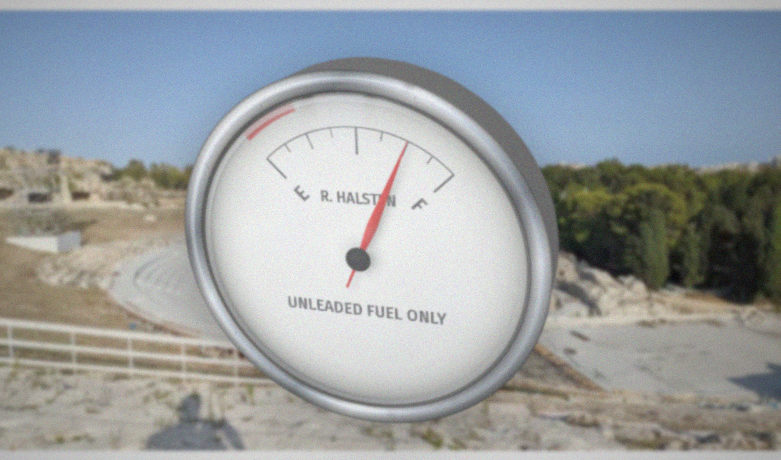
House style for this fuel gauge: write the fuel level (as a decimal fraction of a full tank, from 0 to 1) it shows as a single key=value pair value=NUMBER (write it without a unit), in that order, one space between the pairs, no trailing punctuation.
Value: value=0.75
